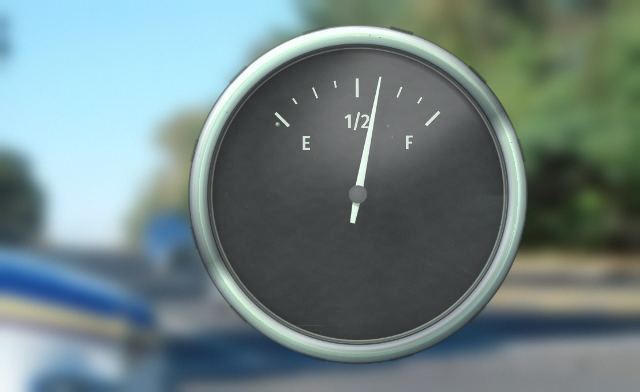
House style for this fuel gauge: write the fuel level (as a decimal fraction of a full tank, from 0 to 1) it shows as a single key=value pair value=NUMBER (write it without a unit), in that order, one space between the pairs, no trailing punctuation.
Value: value=0.625
